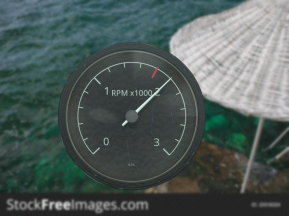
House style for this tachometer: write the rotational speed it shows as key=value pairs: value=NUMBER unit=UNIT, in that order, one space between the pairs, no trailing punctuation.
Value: value=2000 unit=rpm
